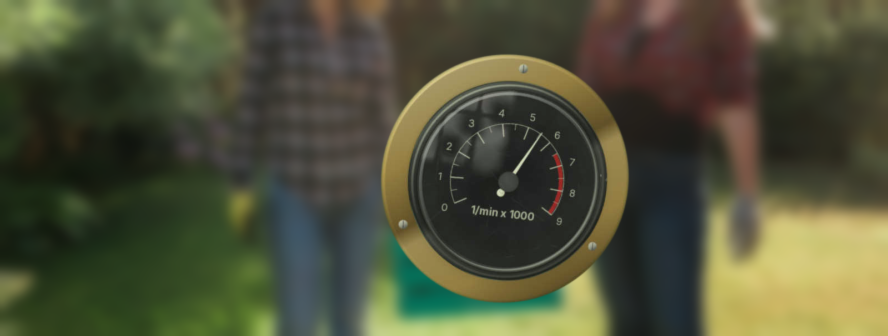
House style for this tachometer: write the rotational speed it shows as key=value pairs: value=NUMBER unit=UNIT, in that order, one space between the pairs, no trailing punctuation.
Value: value=5500 unit=rpm
